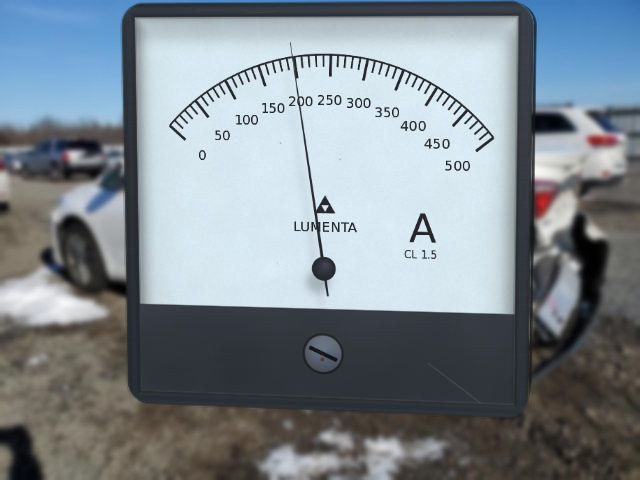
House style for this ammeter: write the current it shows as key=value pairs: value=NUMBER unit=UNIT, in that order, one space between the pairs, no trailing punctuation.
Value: value=200 unit=A
